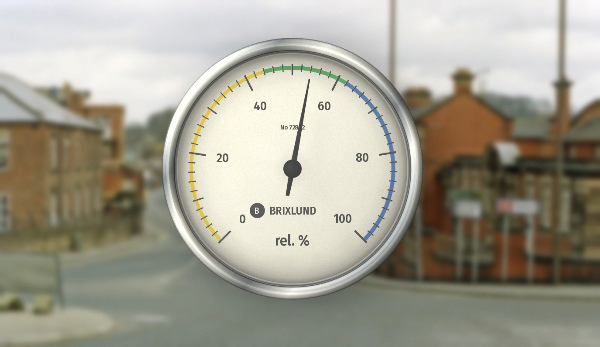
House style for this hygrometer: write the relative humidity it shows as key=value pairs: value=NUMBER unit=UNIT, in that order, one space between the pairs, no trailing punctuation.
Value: value=54 unit=%
